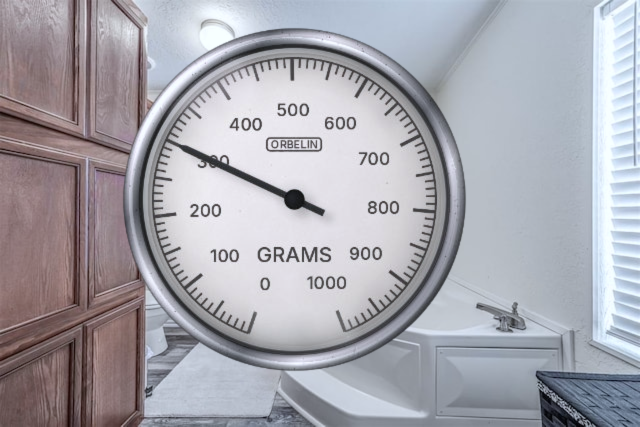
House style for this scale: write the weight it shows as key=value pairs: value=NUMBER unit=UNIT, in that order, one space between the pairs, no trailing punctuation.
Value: value=300 unit=g
